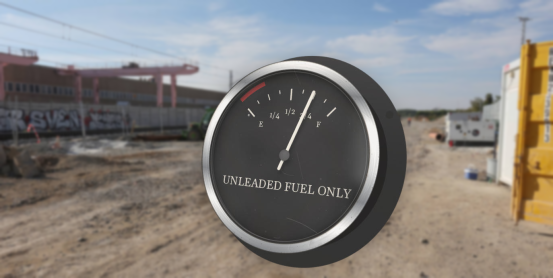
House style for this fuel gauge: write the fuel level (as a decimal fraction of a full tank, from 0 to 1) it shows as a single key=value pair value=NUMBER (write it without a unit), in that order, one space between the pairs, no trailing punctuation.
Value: value=0.75
